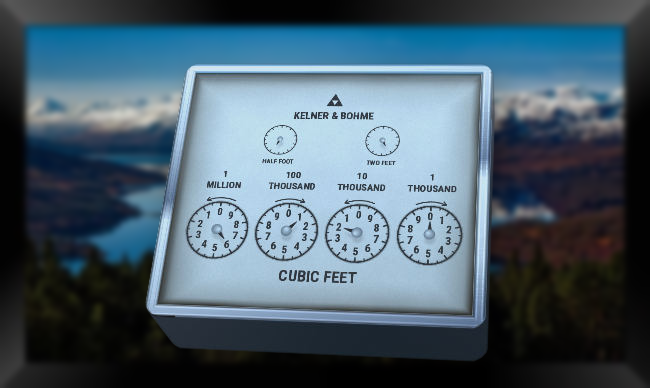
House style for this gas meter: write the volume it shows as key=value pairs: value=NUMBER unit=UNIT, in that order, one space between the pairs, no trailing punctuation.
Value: value=612000 unit=ft³
